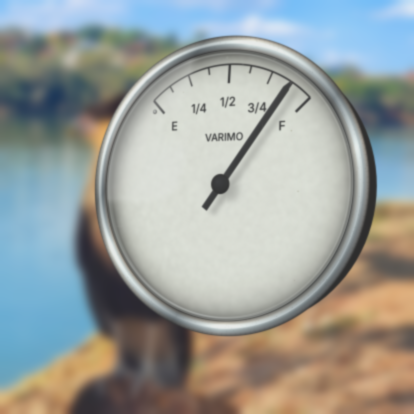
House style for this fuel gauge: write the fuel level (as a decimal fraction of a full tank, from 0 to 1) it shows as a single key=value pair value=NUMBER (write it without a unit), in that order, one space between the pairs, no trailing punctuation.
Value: value=0.875
